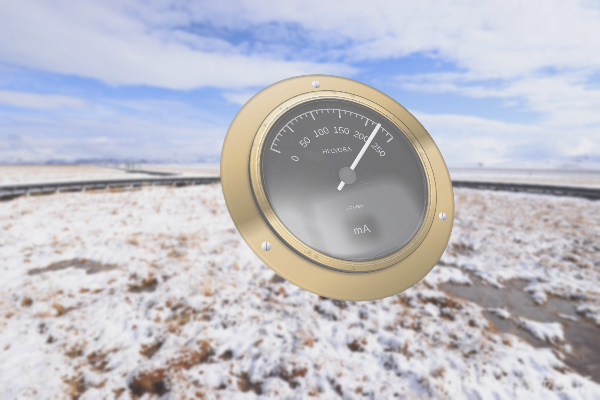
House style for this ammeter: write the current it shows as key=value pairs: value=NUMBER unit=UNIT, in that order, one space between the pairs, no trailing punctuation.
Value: value=220 unit=mA
